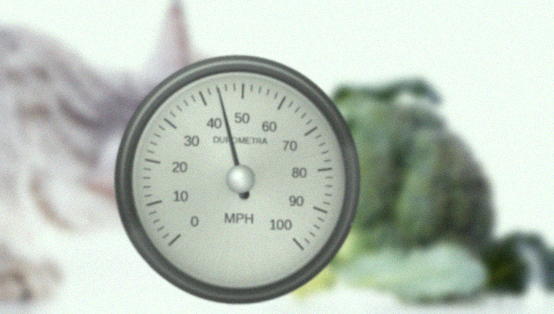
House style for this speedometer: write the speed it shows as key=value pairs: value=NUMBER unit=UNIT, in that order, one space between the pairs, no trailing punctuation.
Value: value=44 unit=mph
